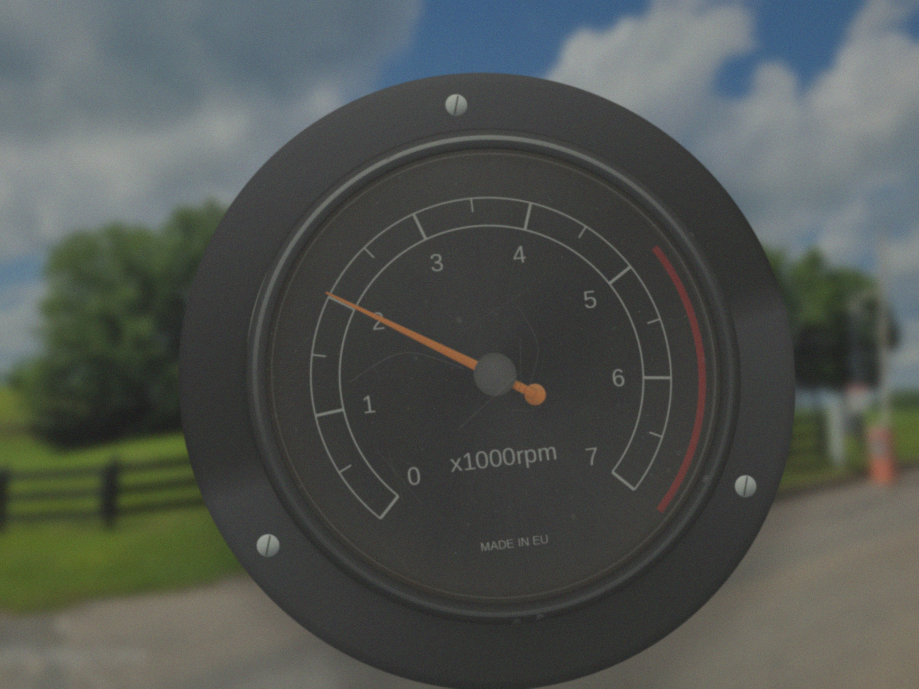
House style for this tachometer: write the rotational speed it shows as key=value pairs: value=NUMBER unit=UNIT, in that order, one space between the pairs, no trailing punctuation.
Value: value=2000 unit=rpm
